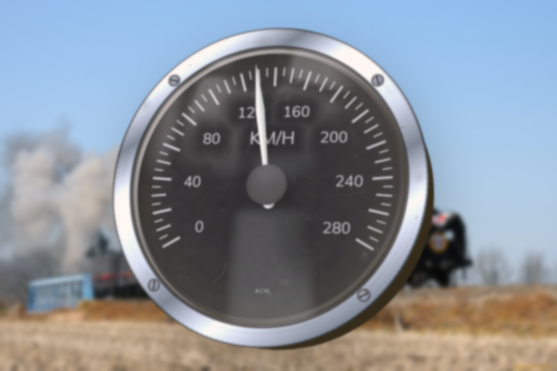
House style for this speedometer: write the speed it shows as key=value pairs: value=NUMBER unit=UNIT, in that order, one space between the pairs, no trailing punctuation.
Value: value=130 unit=km/h
